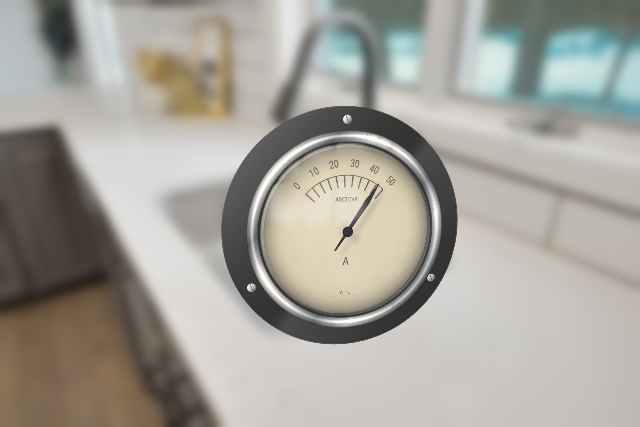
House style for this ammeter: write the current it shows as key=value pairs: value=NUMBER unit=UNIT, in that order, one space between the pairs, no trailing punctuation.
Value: value=45 unit=A
